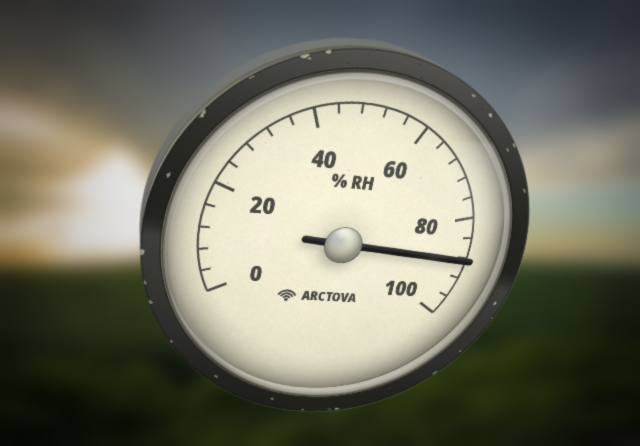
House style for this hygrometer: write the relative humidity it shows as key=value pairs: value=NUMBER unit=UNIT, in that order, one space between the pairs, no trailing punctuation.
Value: value=88 unit=%
